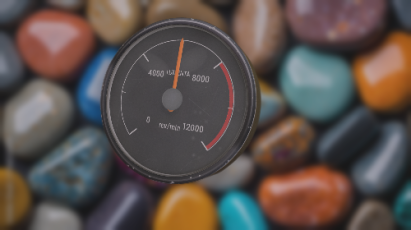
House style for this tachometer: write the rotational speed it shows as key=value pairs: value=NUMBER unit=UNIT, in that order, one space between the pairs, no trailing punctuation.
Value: value=6000 unit=rpm
